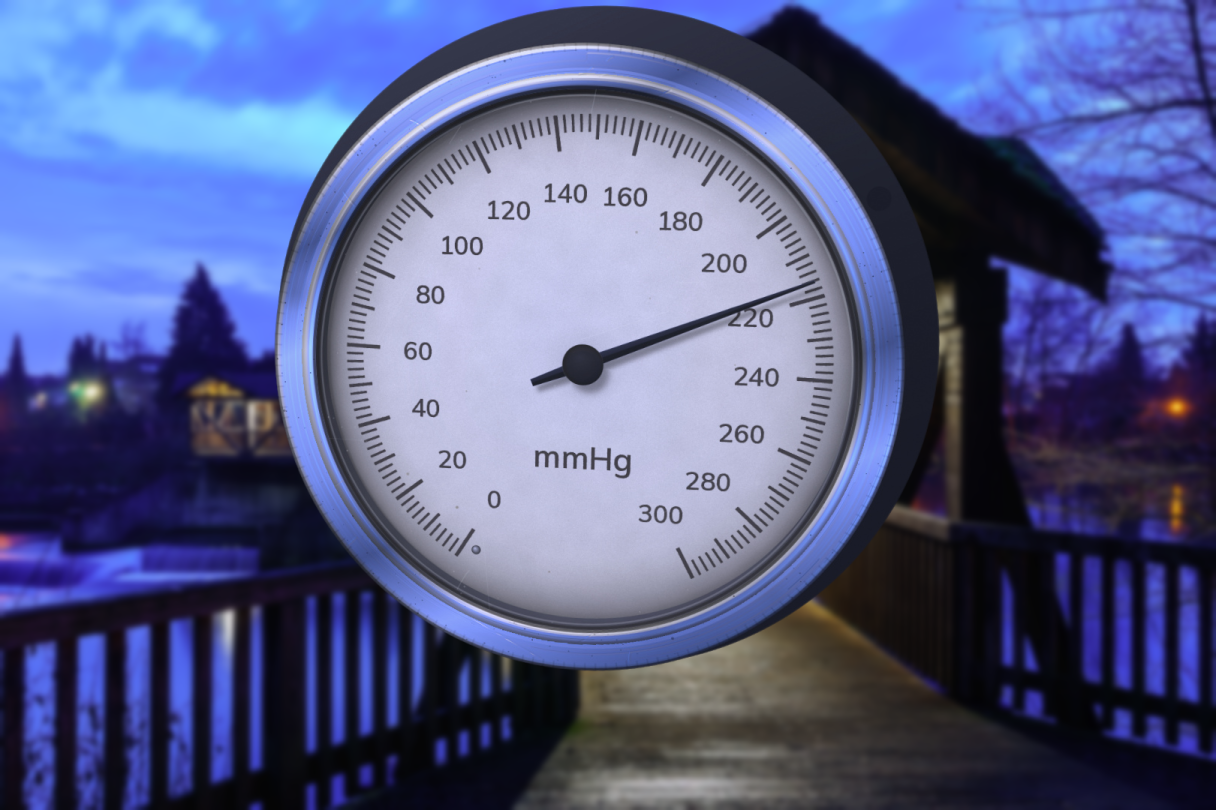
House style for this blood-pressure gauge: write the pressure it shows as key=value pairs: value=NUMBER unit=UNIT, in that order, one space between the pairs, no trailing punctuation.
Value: value=216 unit=mmHg
